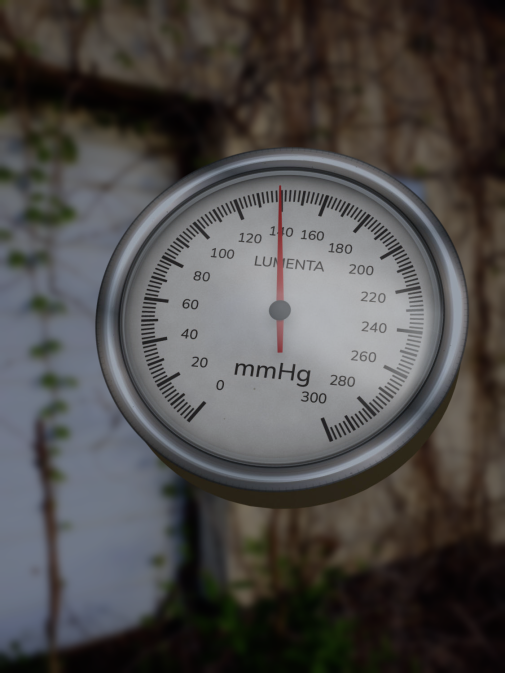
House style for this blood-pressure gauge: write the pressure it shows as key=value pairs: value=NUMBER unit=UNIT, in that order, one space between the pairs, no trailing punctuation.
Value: value=140 unit=mmHg
